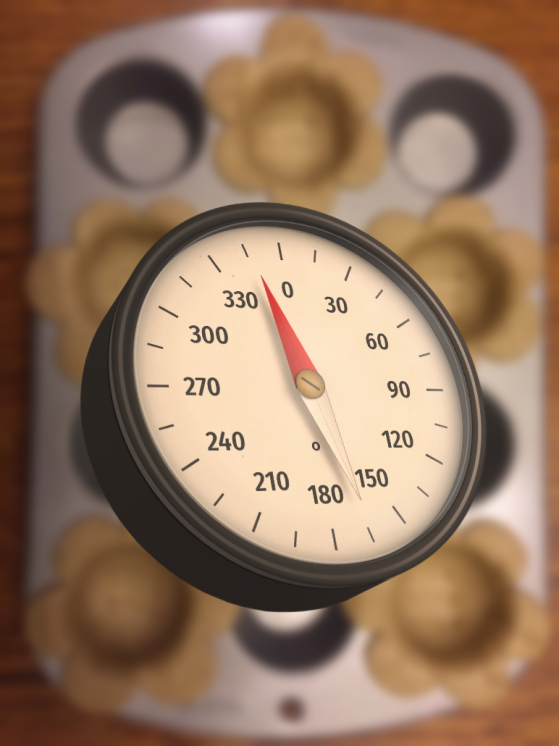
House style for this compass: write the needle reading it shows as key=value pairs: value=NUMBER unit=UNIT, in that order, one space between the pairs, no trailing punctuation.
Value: value=345 unit=°
